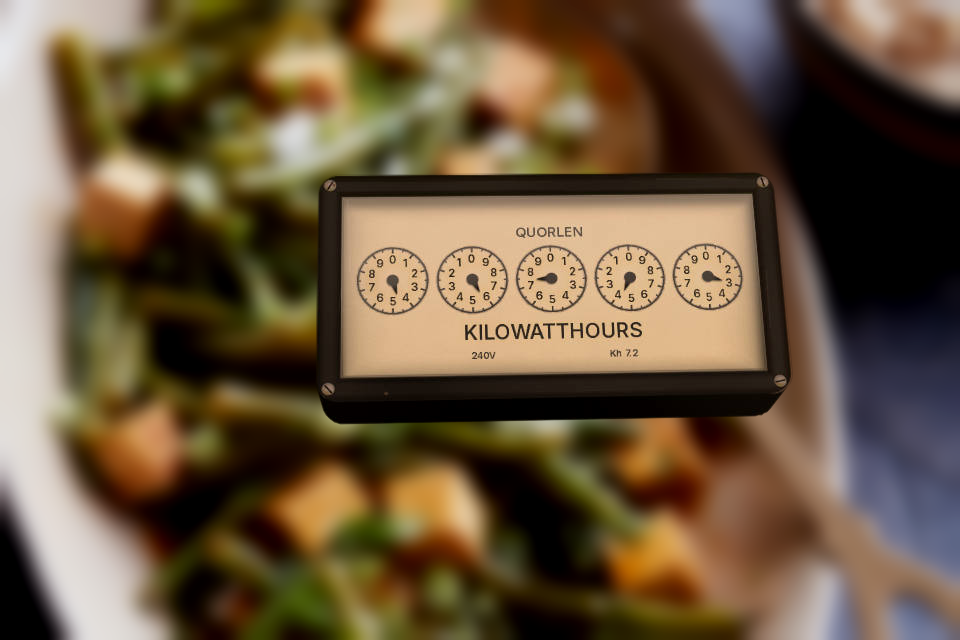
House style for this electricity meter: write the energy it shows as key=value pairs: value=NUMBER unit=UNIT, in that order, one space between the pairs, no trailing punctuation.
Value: value=45743 unit=kWh
